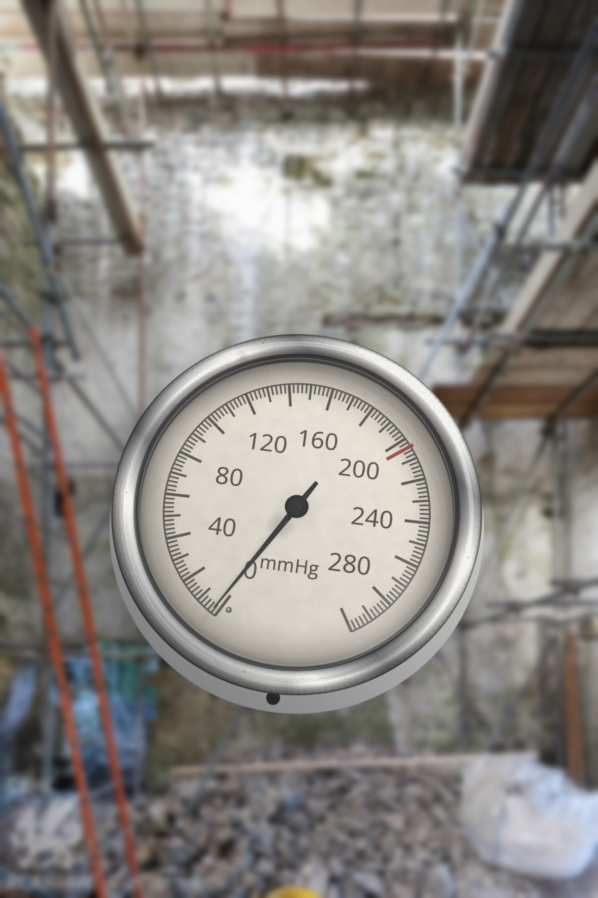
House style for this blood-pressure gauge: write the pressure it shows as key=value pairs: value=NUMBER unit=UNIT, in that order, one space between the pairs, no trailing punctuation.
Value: value=2 unit=mmHg
